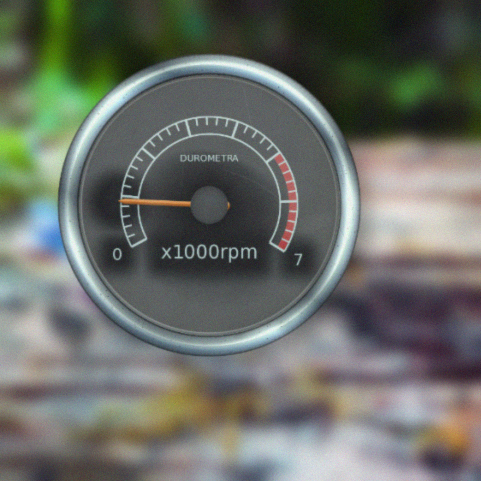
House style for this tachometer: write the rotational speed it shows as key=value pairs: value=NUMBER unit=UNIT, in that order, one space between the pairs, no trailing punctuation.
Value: value=900 unit=rpm
